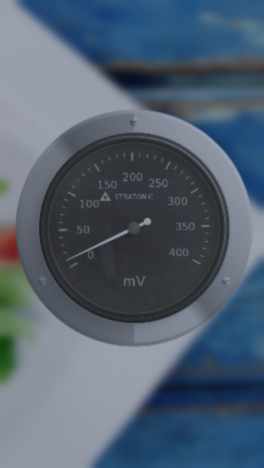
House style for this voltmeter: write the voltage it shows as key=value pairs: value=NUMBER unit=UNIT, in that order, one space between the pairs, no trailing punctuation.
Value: value=10 unit=mV
